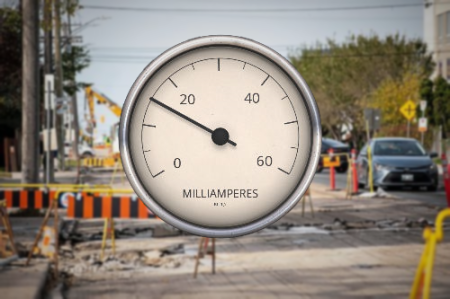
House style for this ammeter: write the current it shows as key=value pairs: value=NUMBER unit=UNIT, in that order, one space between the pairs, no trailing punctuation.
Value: value=15 unit=mA
